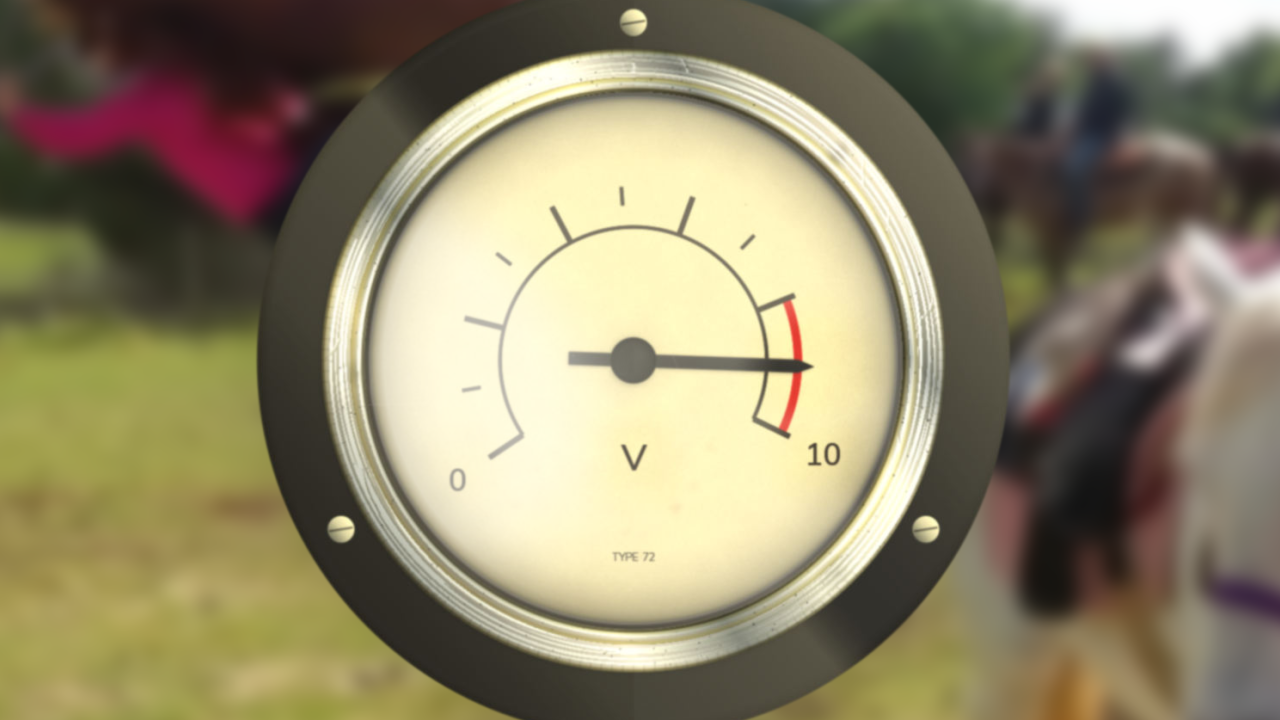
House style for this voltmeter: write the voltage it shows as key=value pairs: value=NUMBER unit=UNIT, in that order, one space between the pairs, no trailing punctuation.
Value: value=9 unit=V
